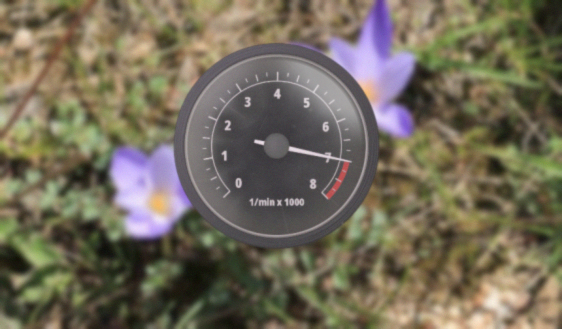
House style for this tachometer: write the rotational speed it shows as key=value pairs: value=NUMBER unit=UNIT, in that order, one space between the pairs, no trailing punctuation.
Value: value=7000 unit=rpm
